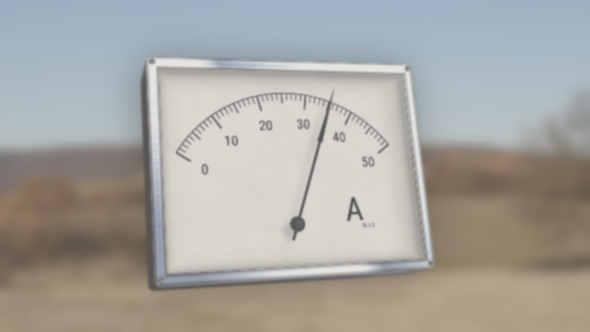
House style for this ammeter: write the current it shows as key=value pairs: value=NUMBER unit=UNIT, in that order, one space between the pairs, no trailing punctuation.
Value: value=35 unit=A
